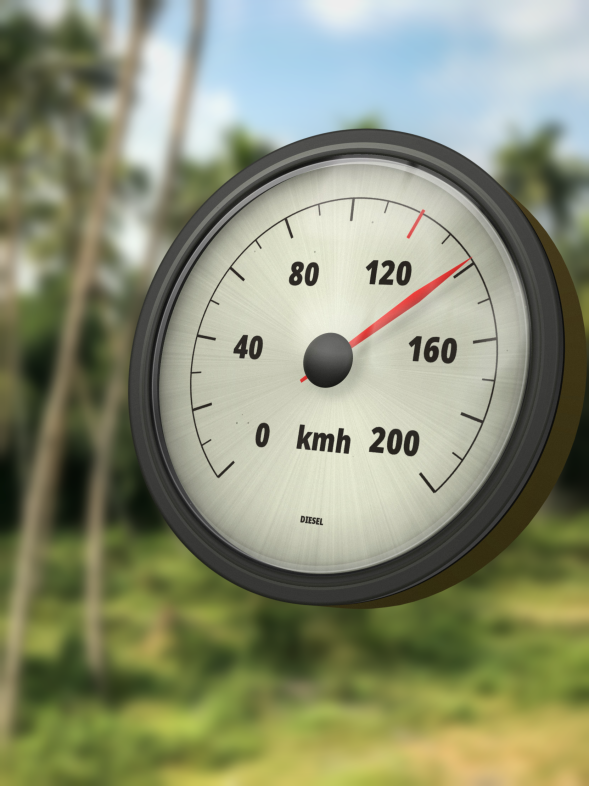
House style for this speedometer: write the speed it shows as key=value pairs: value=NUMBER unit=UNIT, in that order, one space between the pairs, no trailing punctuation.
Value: value=140 unit=km/h
